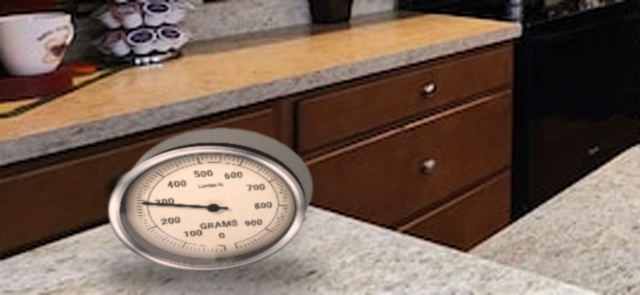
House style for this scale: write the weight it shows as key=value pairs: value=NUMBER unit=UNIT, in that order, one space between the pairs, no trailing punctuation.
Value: value=300 unit=g
